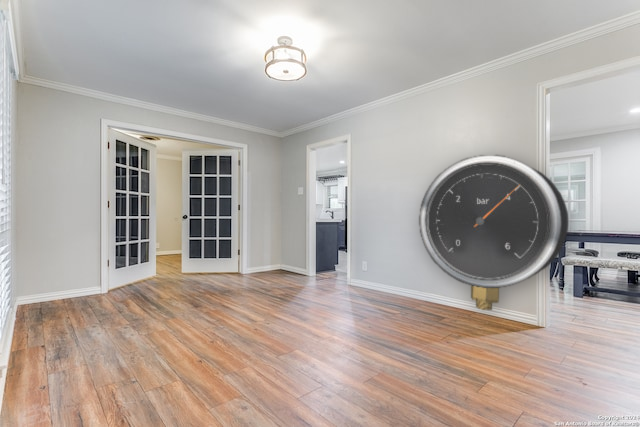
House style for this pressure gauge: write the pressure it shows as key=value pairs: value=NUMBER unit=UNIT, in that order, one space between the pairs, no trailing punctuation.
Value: value=4 unit=bar
